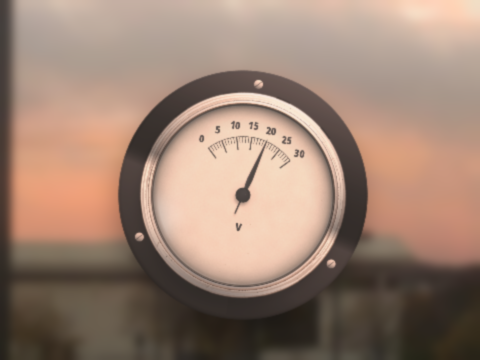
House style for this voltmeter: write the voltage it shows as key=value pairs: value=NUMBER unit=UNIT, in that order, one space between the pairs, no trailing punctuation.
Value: value=20 unit=V
